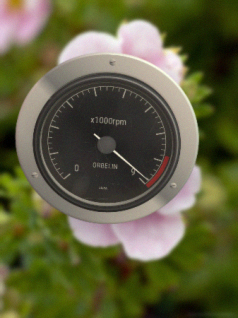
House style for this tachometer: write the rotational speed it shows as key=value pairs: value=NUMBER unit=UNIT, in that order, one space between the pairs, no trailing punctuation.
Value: value=8800 unit=rpm
